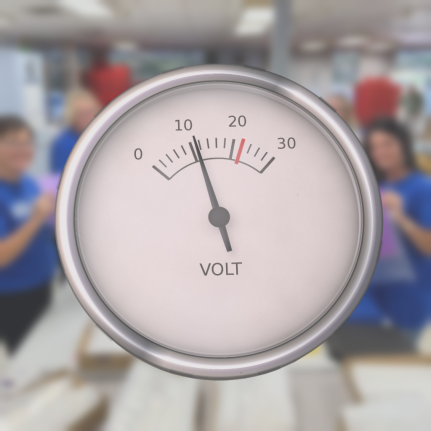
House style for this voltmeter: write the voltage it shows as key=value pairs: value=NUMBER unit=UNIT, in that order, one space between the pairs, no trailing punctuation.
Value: value=11 unit=V
